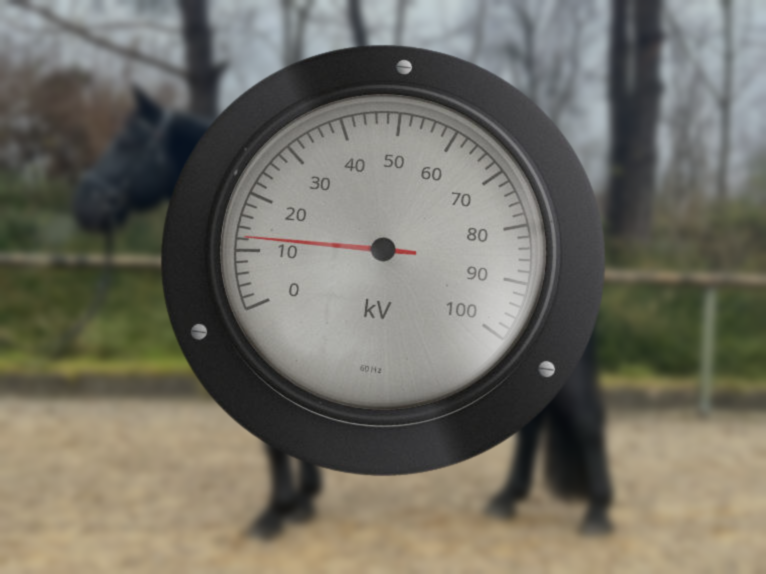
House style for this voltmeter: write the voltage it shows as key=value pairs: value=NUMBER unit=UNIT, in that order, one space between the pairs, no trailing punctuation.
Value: value=12 unit=kV
